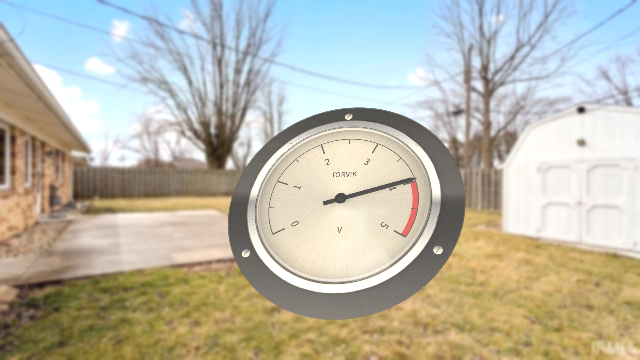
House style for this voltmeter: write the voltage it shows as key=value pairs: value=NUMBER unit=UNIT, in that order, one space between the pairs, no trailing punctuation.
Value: value=4 unit=V
